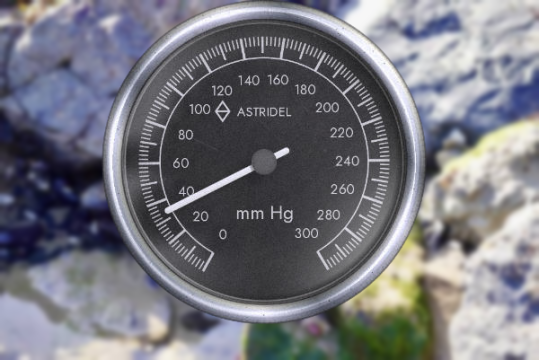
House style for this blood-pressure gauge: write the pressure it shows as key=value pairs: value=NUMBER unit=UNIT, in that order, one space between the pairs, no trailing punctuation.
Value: value=34 unit=mmHg
